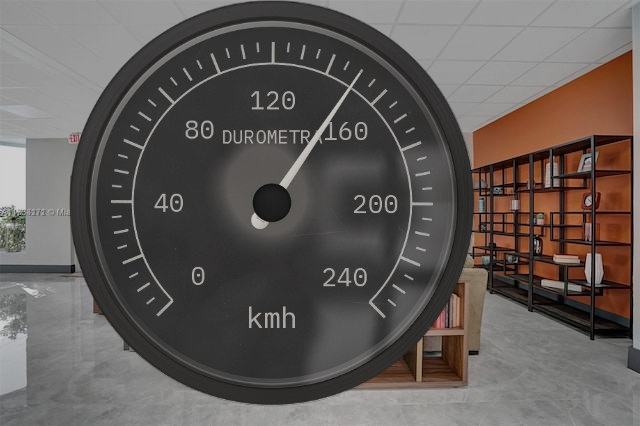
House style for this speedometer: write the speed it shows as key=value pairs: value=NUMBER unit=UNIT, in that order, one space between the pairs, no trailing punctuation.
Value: value=150 unit=km/h
